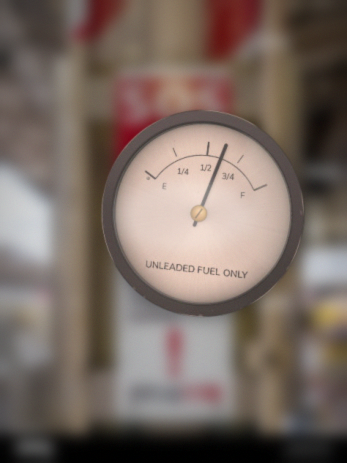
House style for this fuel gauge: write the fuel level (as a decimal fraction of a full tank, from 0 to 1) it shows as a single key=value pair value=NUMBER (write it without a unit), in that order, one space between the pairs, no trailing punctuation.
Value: value=0.625
